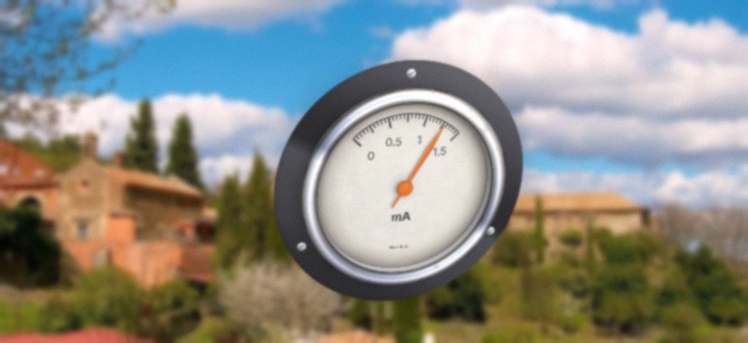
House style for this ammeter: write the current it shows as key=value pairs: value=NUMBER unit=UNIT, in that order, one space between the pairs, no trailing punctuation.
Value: value=1.25 unit=mA
